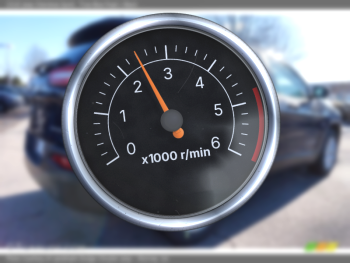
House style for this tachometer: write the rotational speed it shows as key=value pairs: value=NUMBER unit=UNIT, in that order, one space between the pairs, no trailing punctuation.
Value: value=2400 unit=rpm
